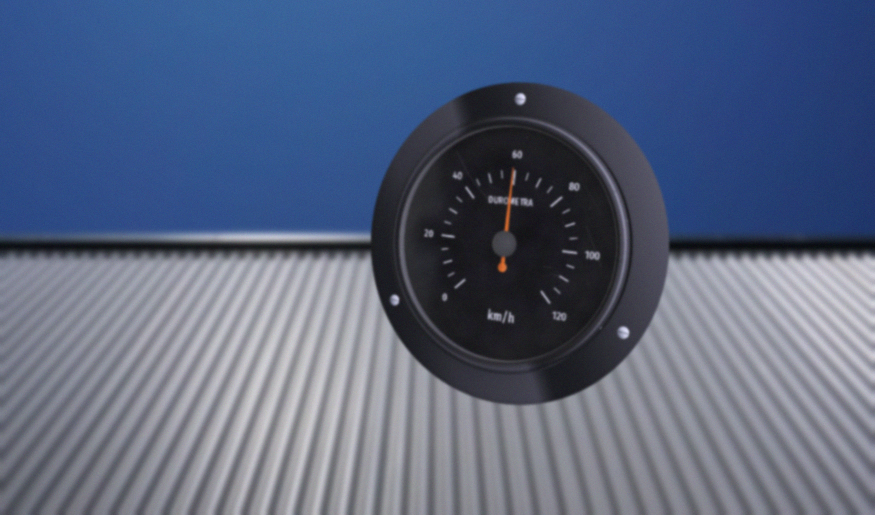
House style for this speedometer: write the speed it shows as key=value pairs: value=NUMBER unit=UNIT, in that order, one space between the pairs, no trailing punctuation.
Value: value=60 unit=km/h
